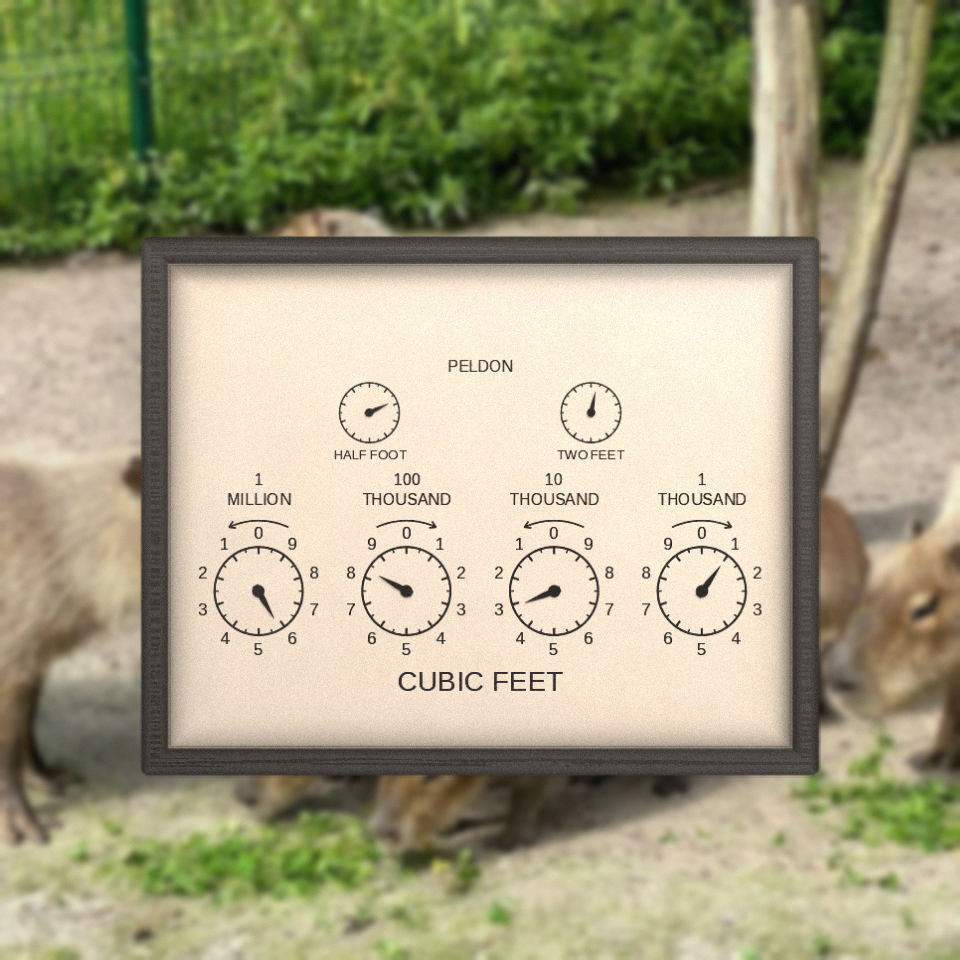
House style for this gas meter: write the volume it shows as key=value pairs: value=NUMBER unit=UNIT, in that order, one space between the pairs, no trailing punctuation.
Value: value=583100 unit=ft³
